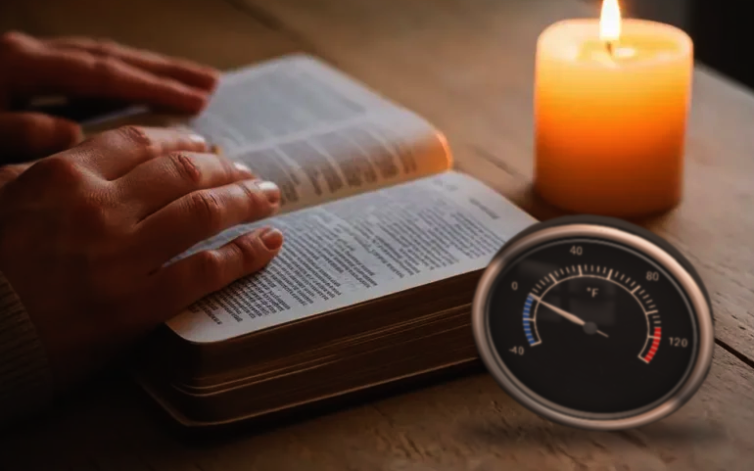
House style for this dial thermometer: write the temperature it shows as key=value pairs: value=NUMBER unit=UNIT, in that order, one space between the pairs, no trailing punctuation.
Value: value=0 unit=°F
